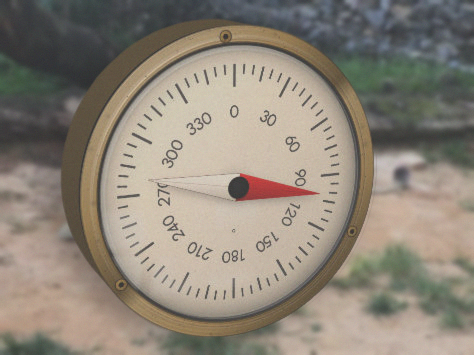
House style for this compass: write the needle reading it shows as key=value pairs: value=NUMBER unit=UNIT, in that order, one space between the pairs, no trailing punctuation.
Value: value=100 unit=°
